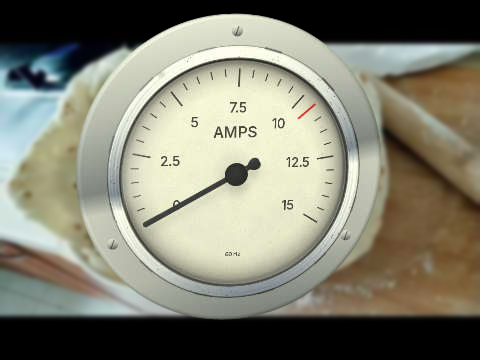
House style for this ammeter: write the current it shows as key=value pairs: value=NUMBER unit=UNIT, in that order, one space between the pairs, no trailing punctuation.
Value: value=0 unit=A
